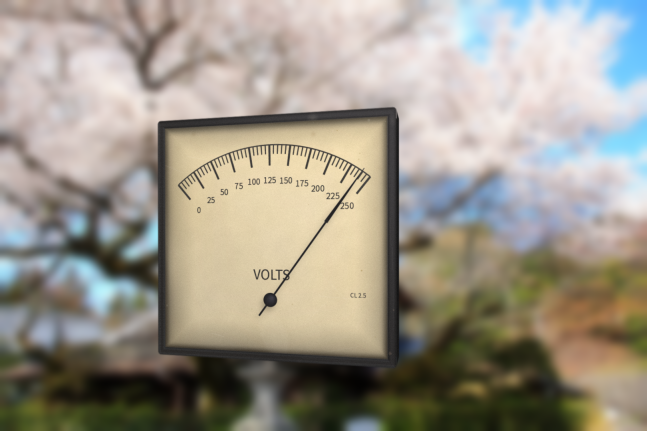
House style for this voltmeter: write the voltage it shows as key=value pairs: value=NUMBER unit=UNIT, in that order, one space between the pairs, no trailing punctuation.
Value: value=240 unit=V
